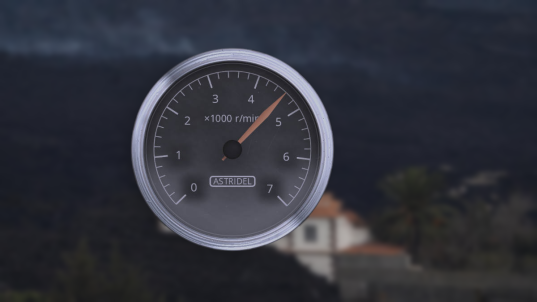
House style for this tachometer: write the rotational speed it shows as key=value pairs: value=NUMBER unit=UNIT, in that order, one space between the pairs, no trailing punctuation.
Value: value=4600 unit=rpm
